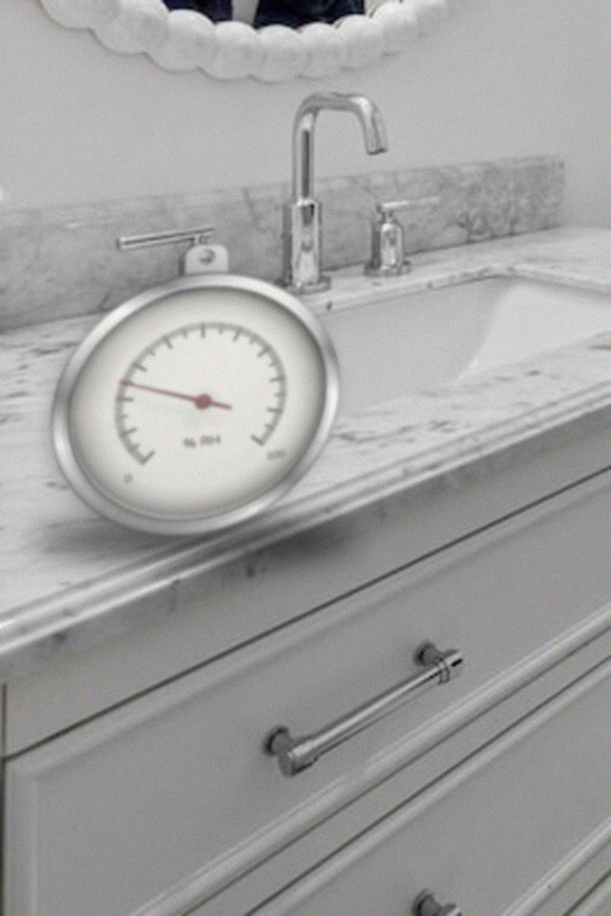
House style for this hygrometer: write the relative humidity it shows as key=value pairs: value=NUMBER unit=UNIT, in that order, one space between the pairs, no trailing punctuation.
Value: value=25 unit=%
